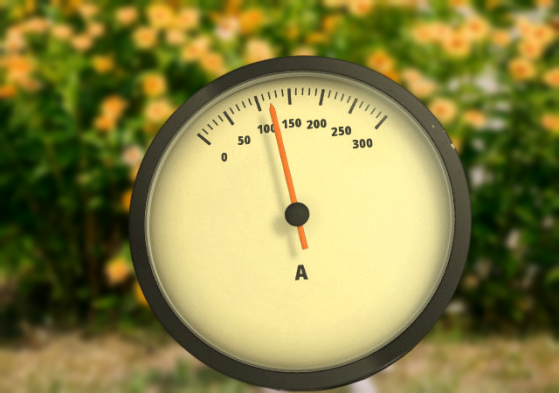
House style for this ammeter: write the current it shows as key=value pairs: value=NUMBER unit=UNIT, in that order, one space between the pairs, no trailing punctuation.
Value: value=120 unit=A
